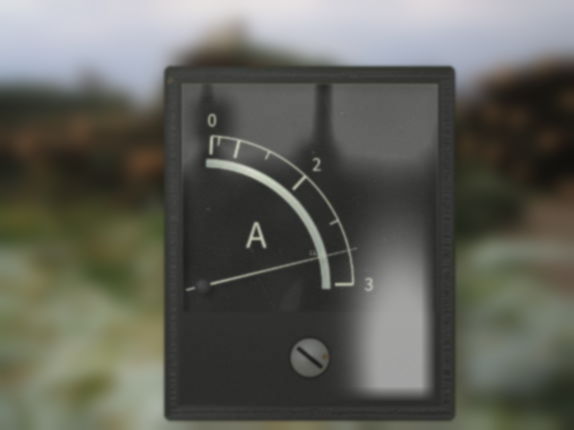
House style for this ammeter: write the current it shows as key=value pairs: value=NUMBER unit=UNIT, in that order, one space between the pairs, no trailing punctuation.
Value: value=2.75 unit=A
